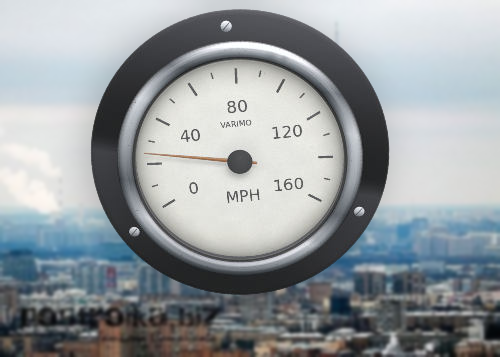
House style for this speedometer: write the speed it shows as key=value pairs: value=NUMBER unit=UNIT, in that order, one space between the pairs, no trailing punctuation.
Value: value=25 unit=mph
